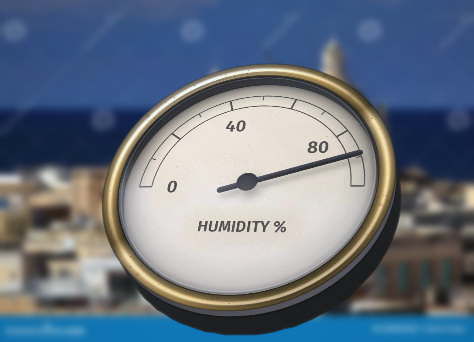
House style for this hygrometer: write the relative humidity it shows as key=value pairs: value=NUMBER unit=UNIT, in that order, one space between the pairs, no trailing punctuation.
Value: value=90 unit=%
